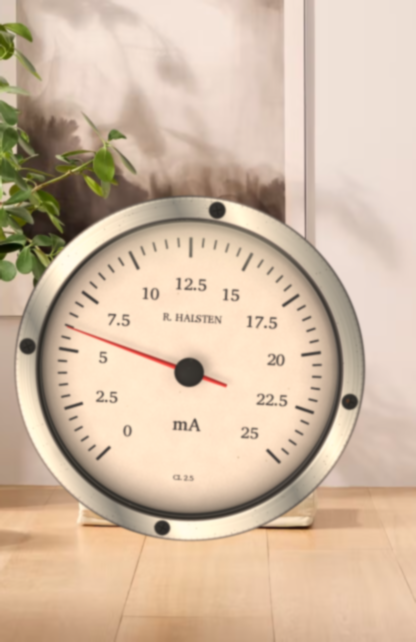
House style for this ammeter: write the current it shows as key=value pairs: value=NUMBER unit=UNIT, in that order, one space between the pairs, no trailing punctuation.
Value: value=6 unit=mA
